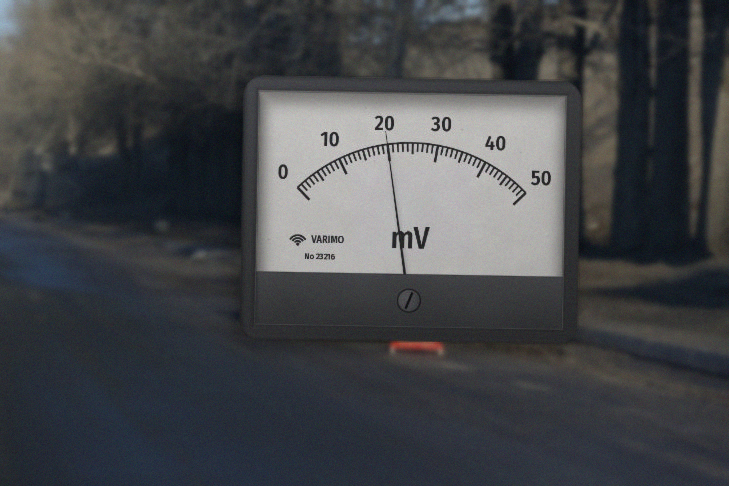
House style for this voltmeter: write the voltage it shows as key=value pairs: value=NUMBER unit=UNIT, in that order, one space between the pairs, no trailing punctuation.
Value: value=20 unit=mV
